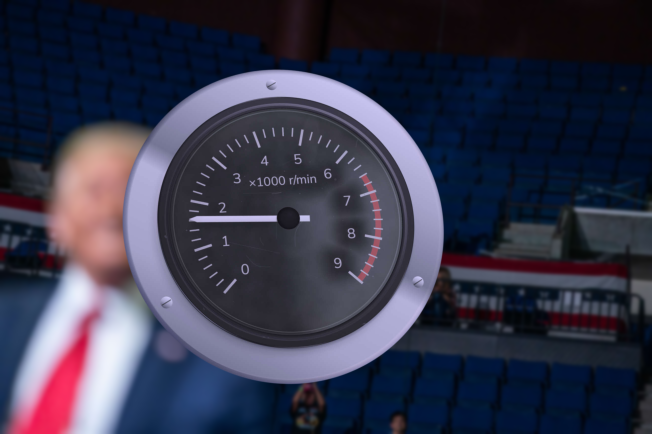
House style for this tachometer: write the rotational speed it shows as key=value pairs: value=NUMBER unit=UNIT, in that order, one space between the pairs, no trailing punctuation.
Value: value=1600 unit=rpm
